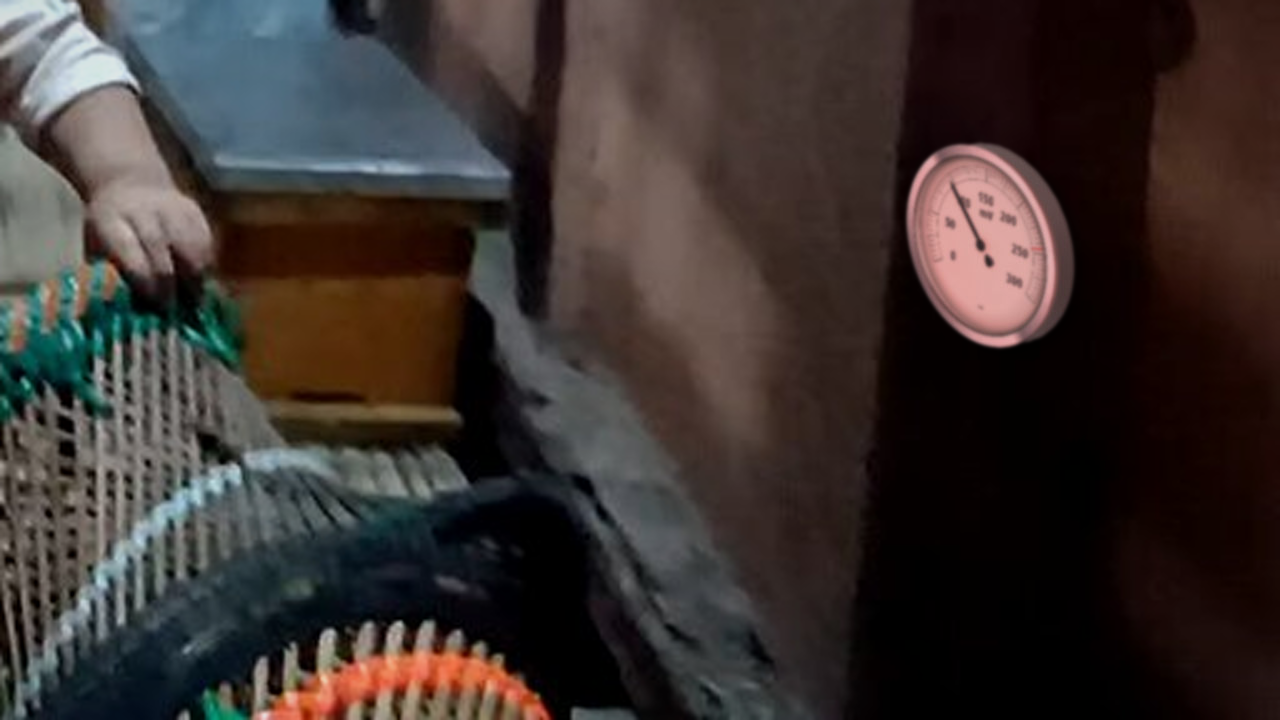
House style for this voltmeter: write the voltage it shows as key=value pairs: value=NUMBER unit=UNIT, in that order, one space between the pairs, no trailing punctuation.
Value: value=100 unit=mV
